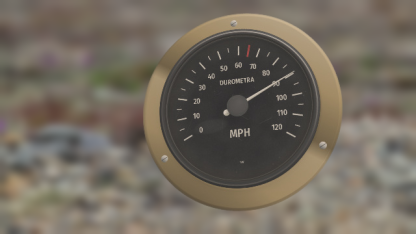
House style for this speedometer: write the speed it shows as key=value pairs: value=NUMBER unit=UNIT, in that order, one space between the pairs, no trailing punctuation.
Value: value=90 unit=mph
